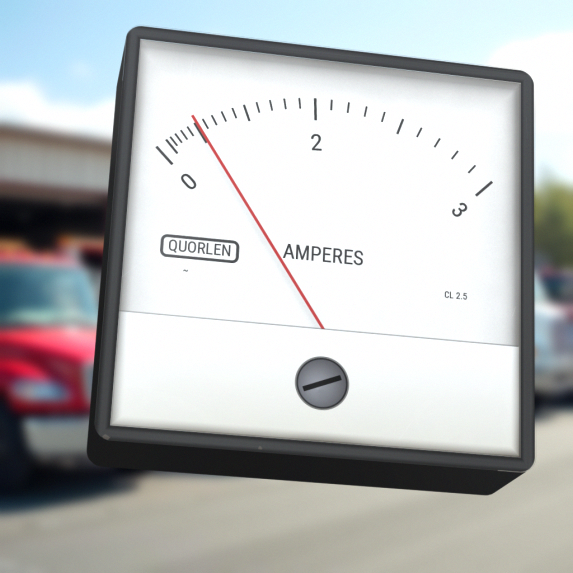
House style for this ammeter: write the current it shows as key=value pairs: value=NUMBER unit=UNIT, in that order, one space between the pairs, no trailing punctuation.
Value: value=1 unit=A
